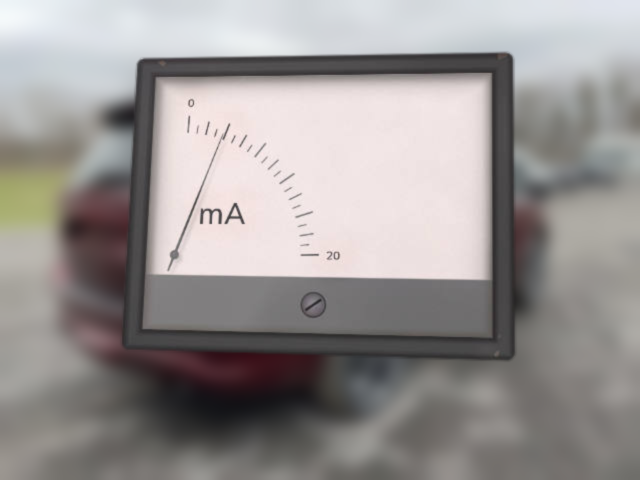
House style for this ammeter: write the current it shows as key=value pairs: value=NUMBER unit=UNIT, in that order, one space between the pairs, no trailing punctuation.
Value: value=4 unit=mA
